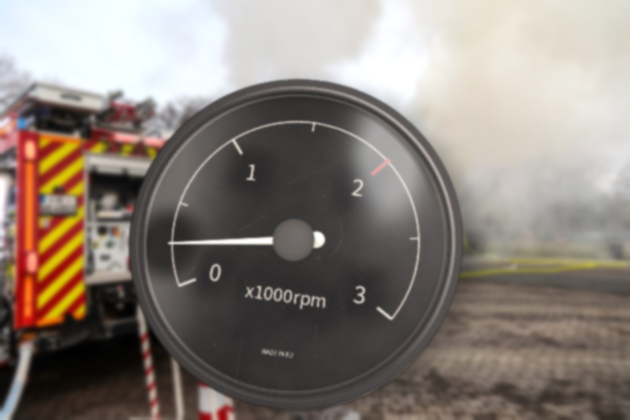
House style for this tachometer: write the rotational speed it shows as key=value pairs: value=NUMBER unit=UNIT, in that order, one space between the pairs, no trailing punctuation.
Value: value=250 unit=rpm
